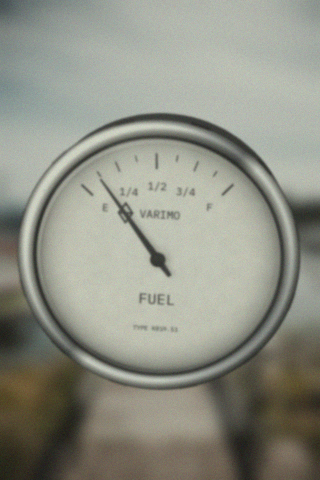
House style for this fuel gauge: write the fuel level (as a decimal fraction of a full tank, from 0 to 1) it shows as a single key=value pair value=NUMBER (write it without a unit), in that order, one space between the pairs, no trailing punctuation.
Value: value=0.125
